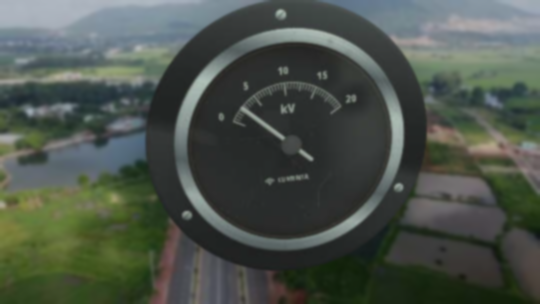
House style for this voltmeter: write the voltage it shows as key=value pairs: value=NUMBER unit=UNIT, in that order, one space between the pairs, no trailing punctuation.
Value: value=2.5 unit=kV
